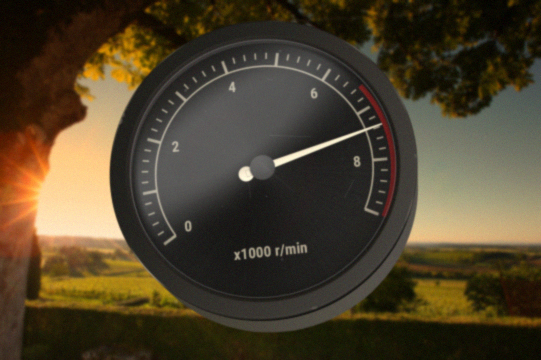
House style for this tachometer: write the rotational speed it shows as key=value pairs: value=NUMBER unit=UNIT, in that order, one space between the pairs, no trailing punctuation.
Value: value=7400 unit=rpm
